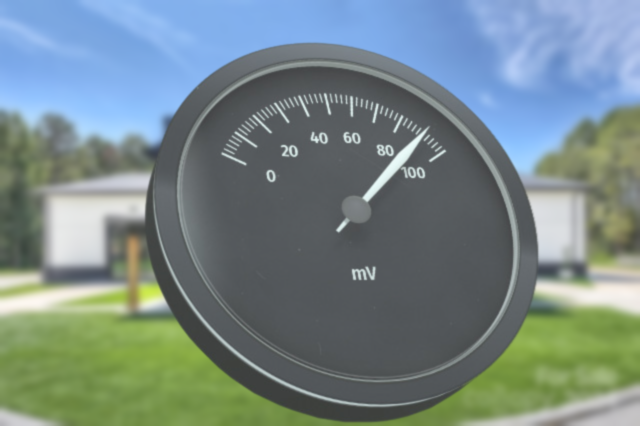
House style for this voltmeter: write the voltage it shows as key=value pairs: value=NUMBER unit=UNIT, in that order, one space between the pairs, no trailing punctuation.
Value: value=90 unit=mV
